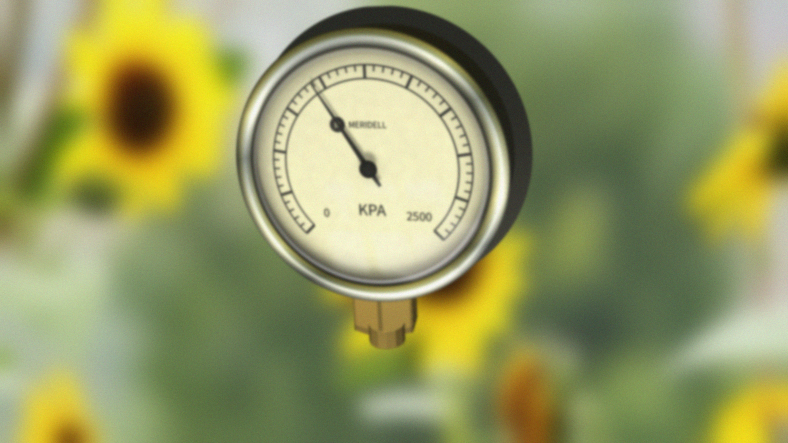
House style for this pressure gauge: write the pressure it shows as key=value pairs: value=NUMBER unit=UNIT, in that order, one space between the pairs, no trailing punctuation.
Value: value=950 unit=kPa
